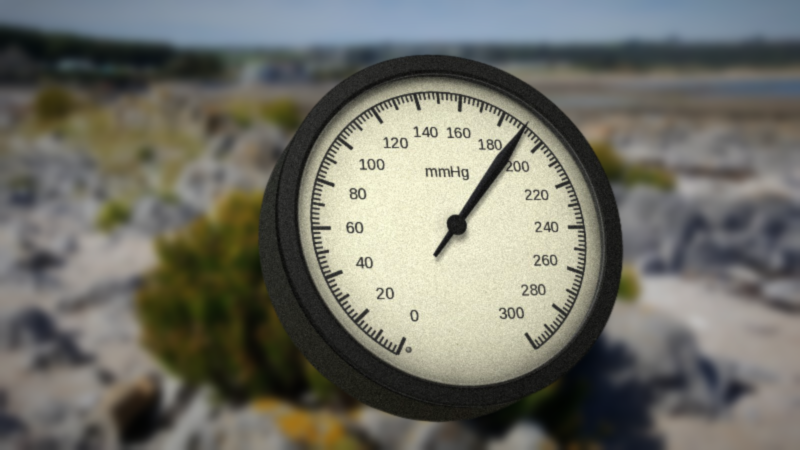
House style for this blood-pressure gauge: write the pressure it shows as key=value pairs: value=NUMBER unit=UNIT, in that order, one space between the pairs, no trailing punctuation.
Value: value=190 unit=mmHg
